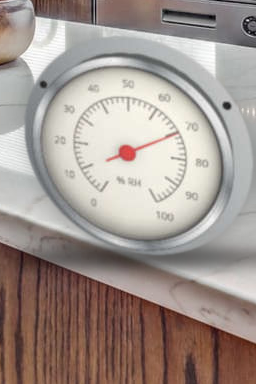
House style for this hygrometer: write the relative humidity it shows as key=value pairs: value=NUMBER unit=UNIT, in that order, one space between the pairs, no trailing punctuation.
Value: value=70 unit=%
